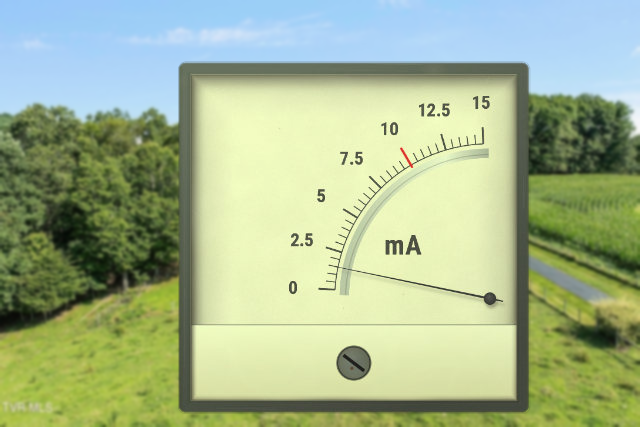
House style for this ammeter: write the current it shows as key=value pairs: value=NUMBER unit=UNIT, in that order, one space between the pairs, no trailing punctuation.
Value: value=1.5 unit=mA
